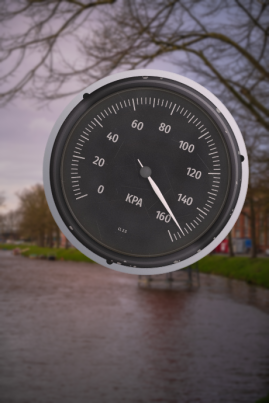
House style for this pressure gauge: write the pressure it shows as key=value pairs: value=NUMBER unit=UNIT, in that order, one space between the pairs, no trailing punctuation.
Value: value=154 unit=kPa
